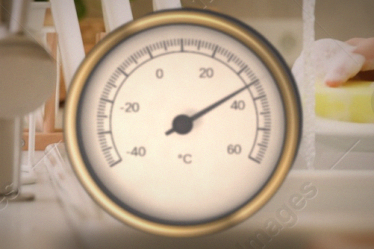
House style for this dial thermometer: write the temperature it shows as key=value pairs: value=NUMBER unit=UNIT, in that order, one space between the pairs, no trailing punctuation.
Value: value=35 unit=°C
